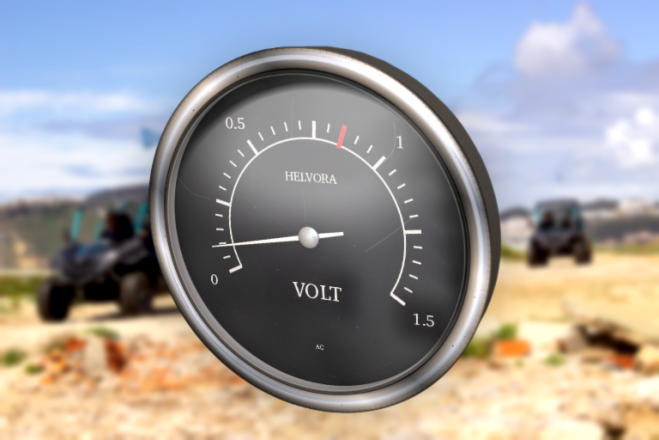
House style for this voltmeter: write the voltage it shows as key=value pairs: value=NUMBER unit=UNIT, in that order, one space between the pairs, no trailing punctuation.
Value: value=0.1 unit=V
